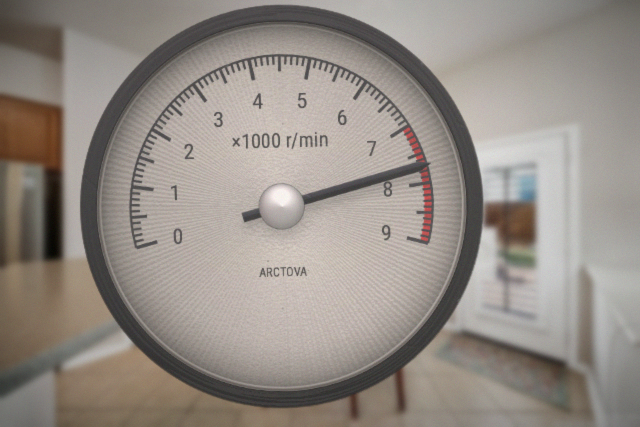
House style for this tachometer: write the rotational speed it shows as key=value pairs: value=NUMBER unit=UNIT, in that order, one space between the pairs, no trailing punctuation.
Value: value=7700 unit=rpm
